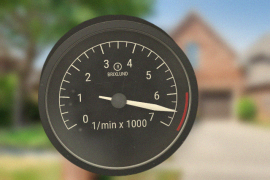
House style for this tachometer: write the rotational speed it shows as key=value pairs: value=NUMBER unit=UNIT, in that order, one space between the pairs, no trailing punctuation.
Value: value=6500 unit=rpm
